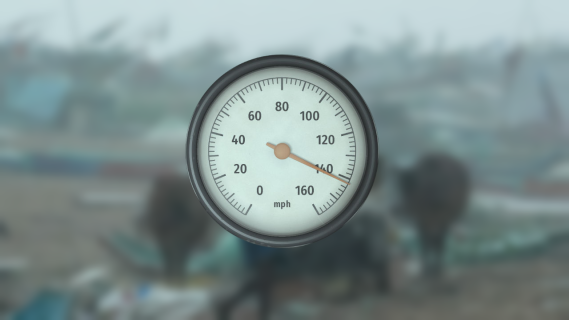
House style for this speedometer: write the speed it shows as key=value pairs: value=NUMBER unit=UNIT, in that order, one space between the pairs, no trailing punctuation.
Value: value=142 unit=mph
